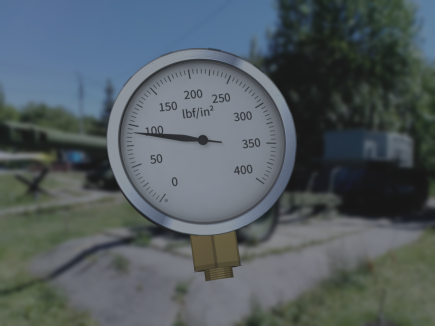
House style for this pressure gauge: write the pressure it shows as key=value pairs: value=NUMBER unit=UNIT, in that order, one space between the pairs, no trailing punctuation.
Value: value=90 unit=psi
